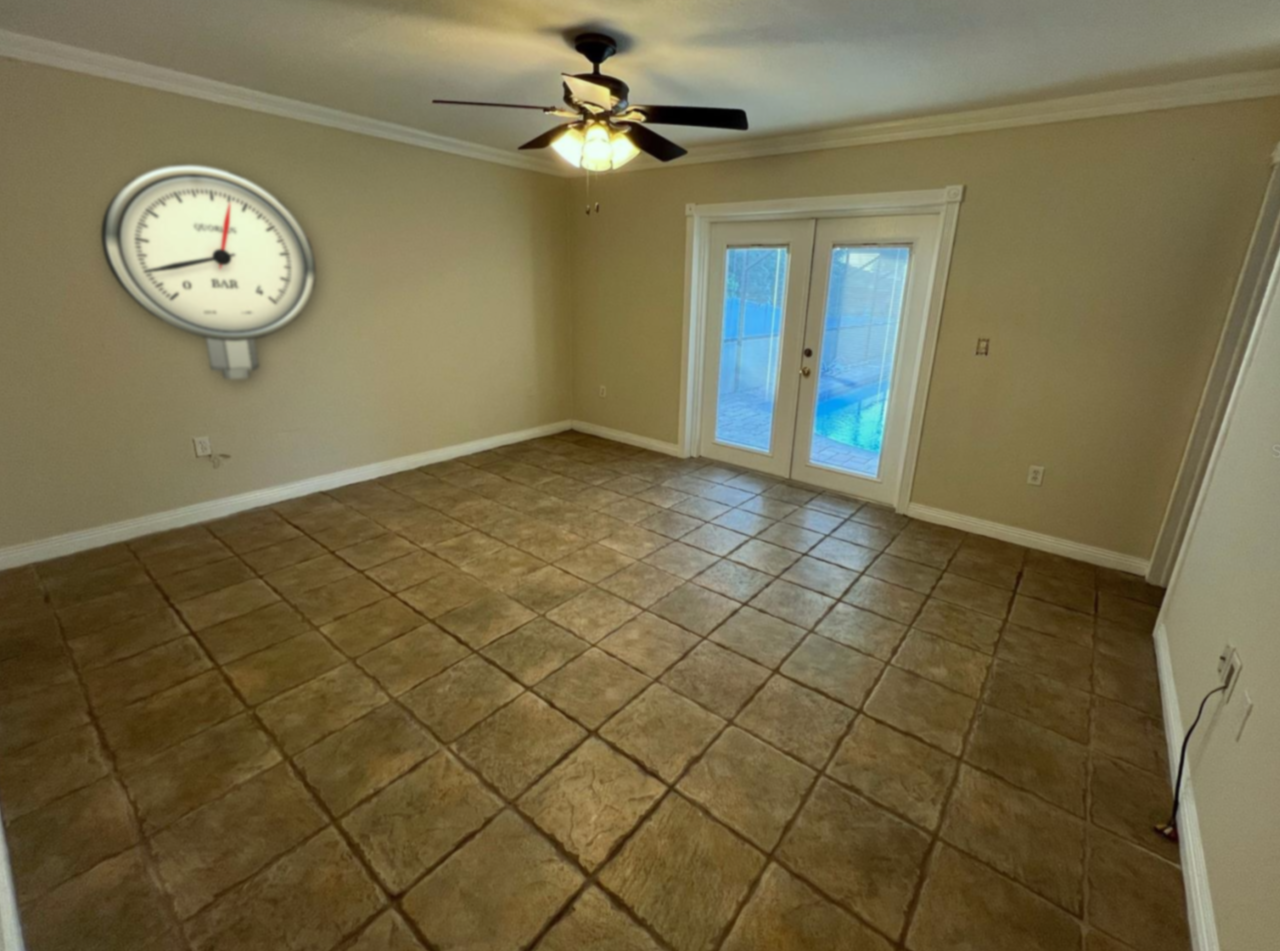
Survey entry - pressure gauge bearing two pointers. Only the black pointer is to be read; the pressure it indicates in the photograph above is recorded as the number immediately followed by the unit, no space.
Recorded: 0.4bar
